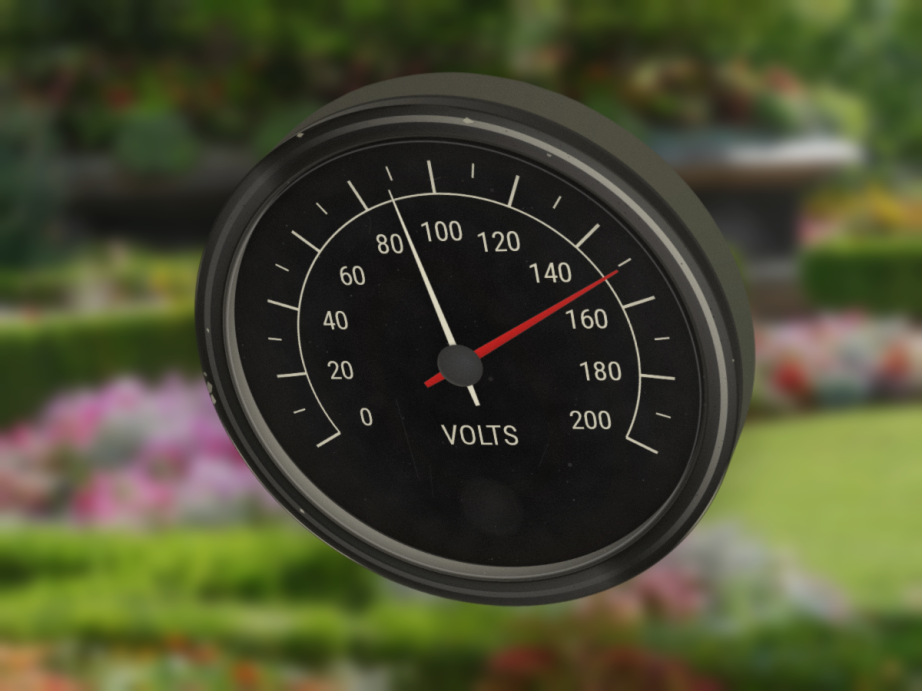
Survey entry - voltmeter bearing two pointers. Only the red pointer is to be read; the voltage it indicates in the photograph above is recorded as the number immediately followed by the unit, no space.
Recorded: 150V
